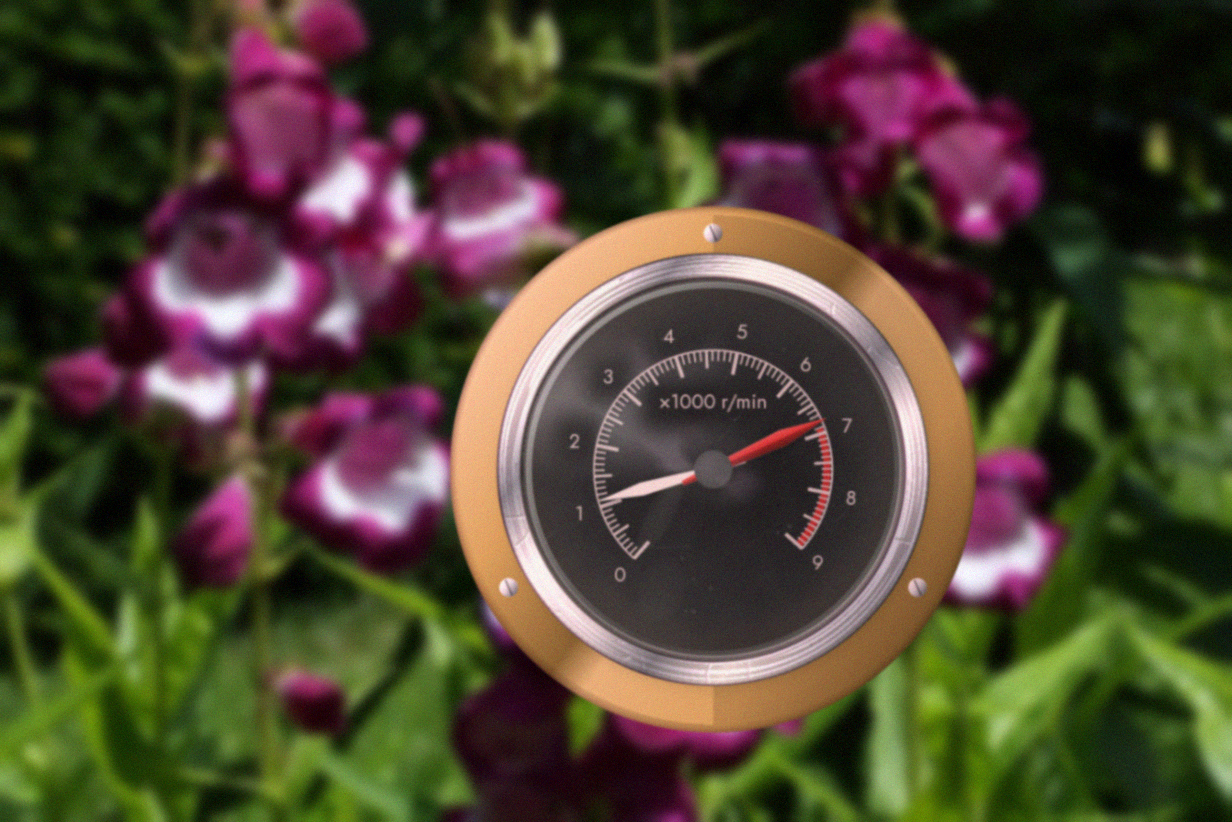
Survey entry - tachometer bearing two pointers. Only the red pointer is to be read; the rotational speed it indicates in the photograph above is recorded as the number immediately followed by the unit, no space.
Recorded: 6800rpm
